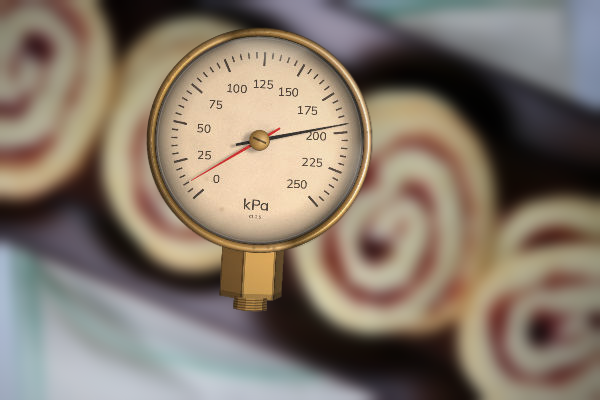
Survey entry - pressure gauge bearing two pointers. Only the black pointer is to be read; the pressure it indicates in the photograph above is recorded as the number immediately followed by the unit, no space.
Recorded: 195kPa
